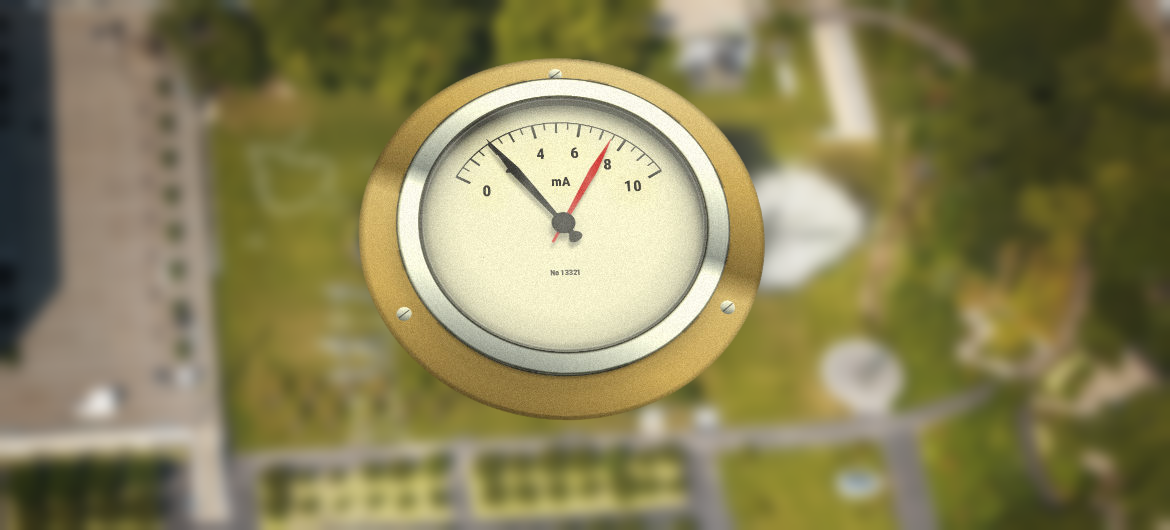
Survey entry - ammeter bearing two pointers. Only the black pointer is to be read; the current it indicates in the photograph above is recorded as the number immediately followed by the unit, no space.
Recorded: 2mA
